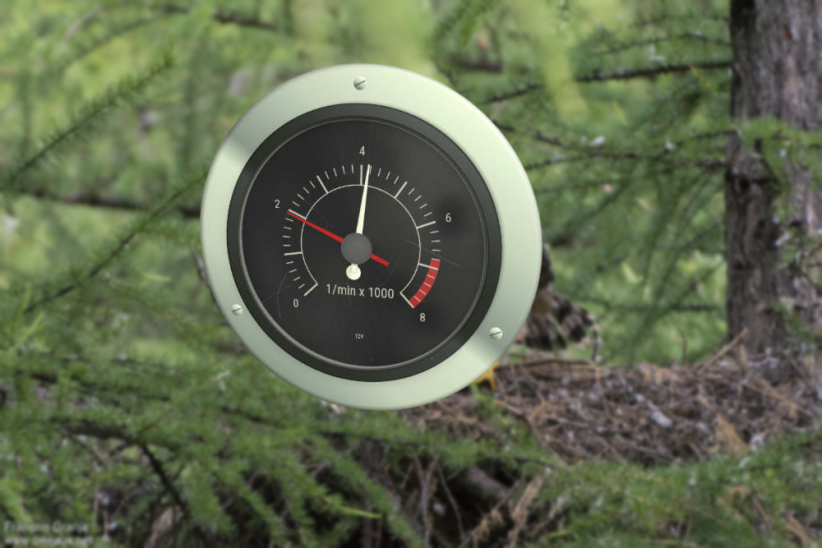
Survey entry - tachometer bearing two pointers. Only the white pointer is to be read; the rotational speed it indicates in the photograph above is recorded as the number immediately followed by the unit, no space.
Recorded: 4200rpm
